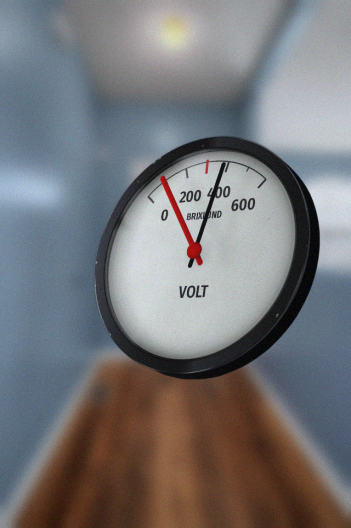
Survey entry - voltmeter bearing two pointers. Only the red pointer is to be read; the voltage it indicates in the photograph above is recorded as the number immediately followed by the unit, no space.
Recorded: 100V
